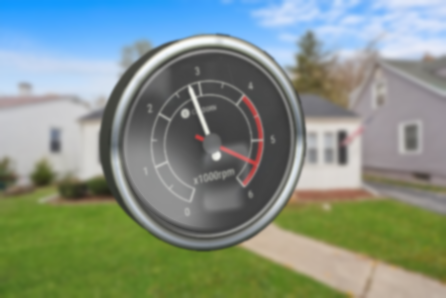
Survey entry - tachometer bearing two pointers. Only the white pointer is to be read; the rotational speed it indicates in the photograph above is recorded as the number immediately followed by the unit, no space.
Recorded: 2750rpm
